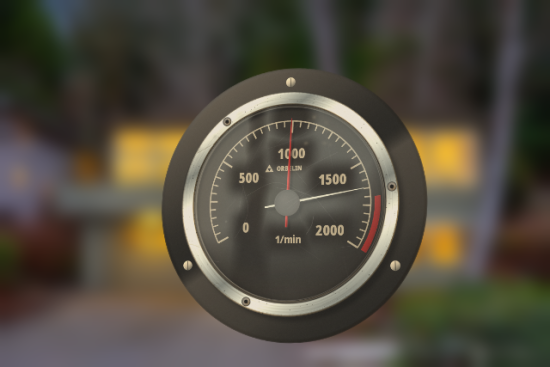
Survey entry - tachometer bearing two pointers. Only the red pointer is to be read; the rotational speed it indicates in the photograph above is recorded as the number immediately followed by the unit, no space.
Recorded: 1000rpm
